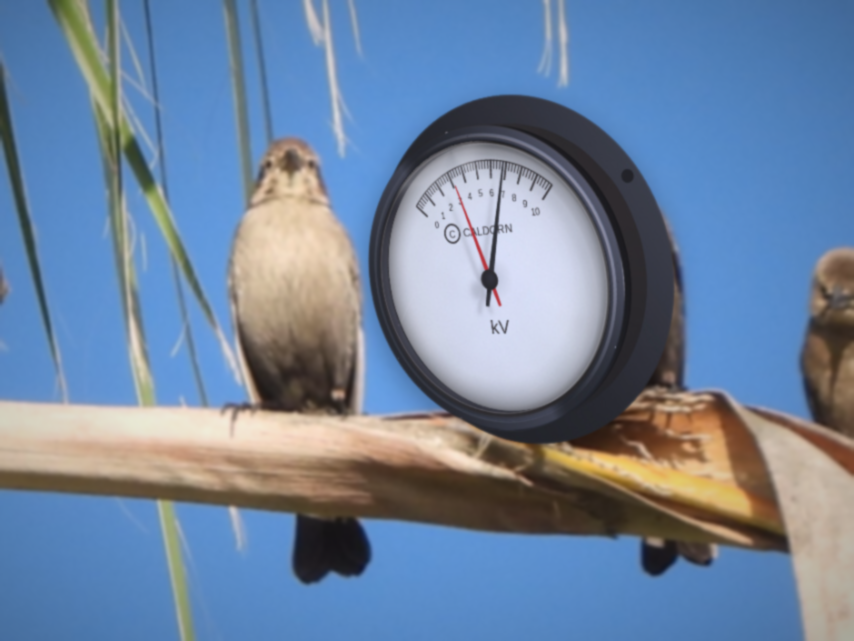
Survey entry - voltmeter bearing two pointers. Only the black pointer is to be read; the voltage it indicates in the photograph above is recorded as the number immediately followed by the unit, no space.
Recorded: 7kV
